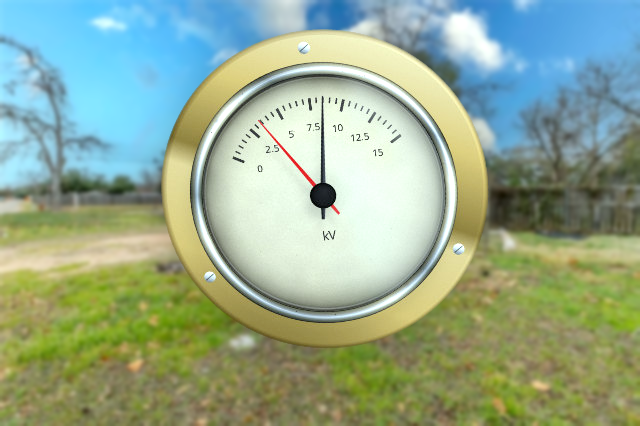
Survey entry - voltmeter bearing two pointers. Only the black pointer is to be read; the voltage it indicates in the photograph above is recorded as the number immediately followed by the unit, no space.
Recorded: 8.5kV
